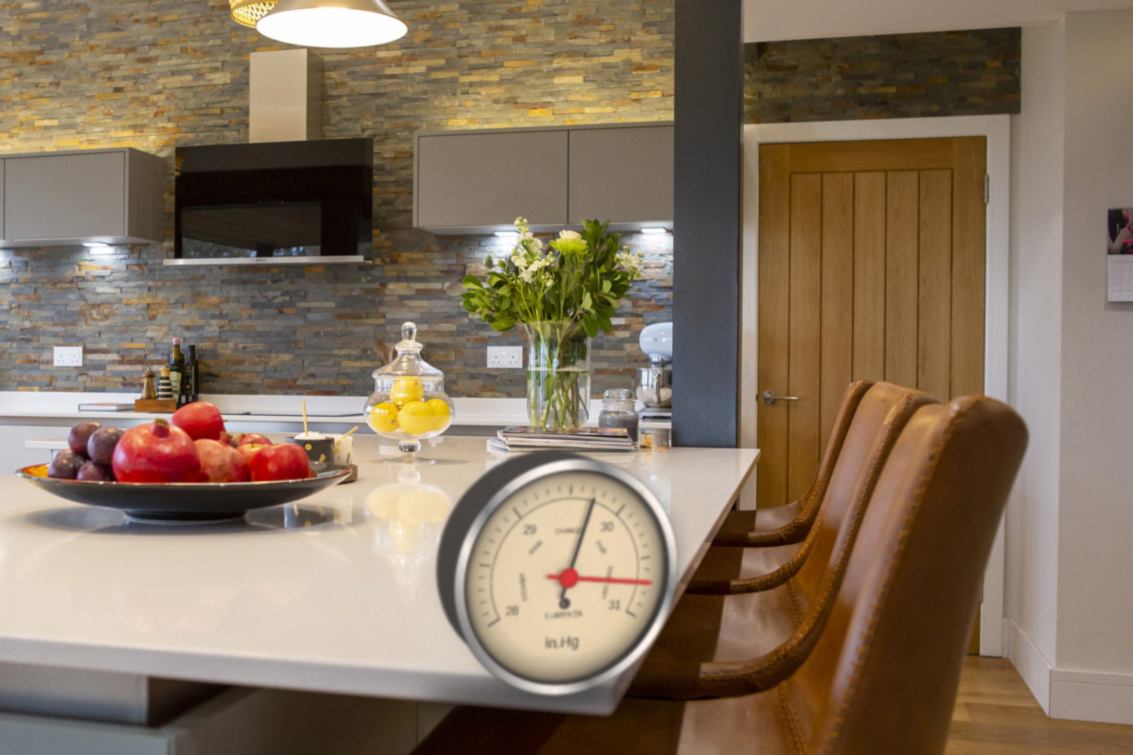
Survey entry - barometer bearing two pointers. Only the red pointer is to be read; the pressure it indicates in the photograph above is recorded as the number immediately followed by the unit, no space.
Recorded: 30.7inHg
